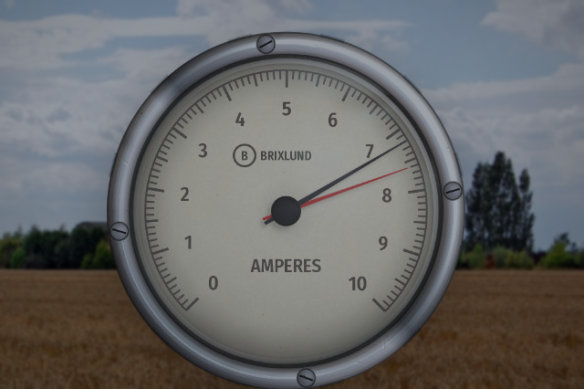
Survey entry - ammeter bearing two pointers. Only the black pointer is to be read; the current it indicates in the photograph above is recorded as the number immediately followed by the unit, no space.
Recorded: 7.2A
